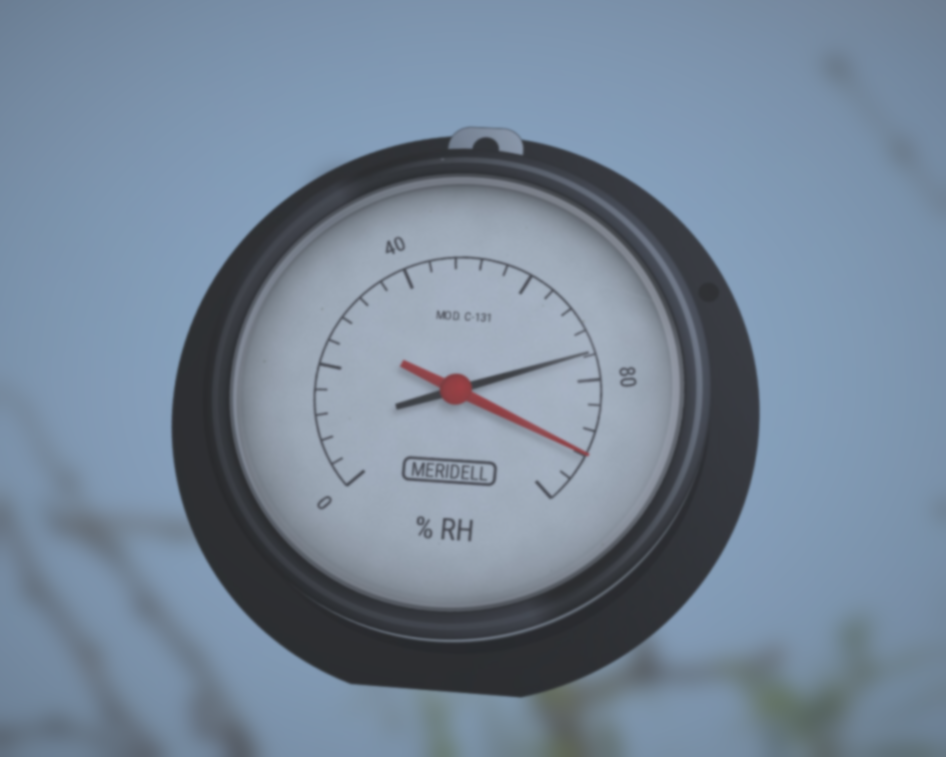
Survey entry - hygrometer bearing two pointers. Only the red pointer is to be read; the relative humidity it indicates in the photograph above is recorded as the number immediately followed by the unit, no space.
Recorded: 92%
